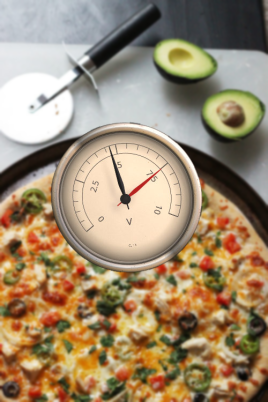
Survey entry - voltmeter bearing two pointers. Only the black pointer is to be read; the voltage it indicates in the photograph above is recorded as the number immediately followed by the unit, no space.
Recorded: 4.75V
